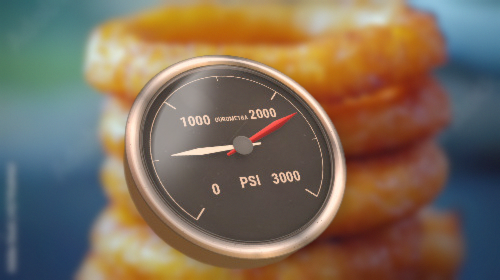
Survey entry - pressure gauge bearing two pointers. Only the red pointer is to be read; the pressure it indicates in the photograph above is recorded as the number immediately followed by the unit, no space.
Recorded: 2250psi
